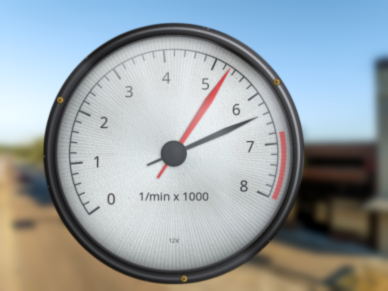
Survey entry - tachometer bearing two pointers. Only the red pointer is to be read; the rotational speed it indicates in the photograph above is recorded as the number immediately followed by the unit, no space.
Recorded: 5300rpm
